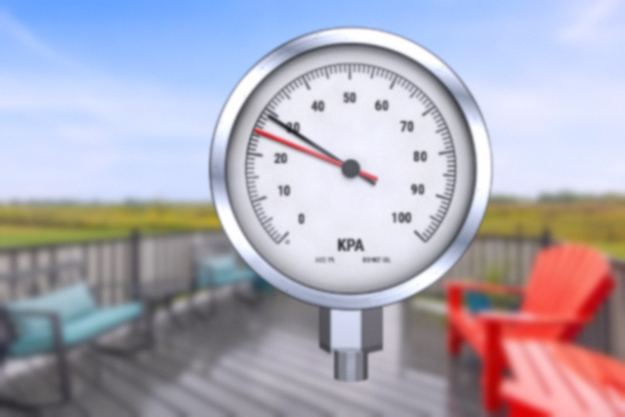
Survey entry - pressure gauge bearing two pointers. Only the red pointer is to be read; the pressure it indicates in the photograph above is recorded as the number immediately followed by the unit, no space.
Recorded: 25kPa
